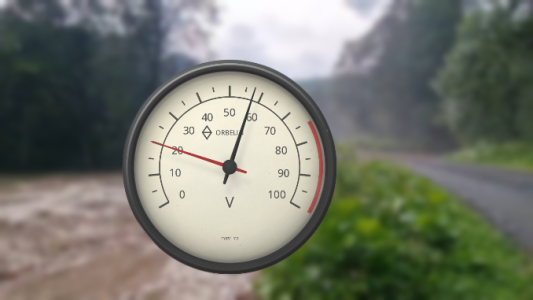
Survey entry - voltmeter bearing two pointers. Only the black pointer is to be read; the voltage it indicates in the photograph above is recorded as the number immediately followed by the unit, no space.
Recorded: 57.5V
